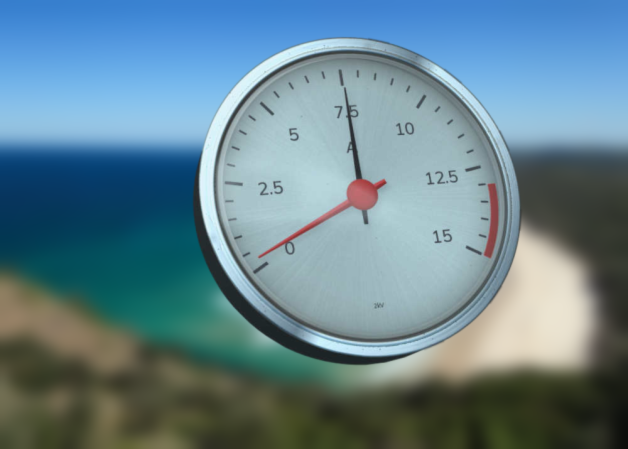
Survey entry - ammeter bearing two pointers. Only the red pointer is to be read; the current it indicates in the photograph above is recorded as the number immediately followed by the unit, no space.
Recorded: 0.25A
